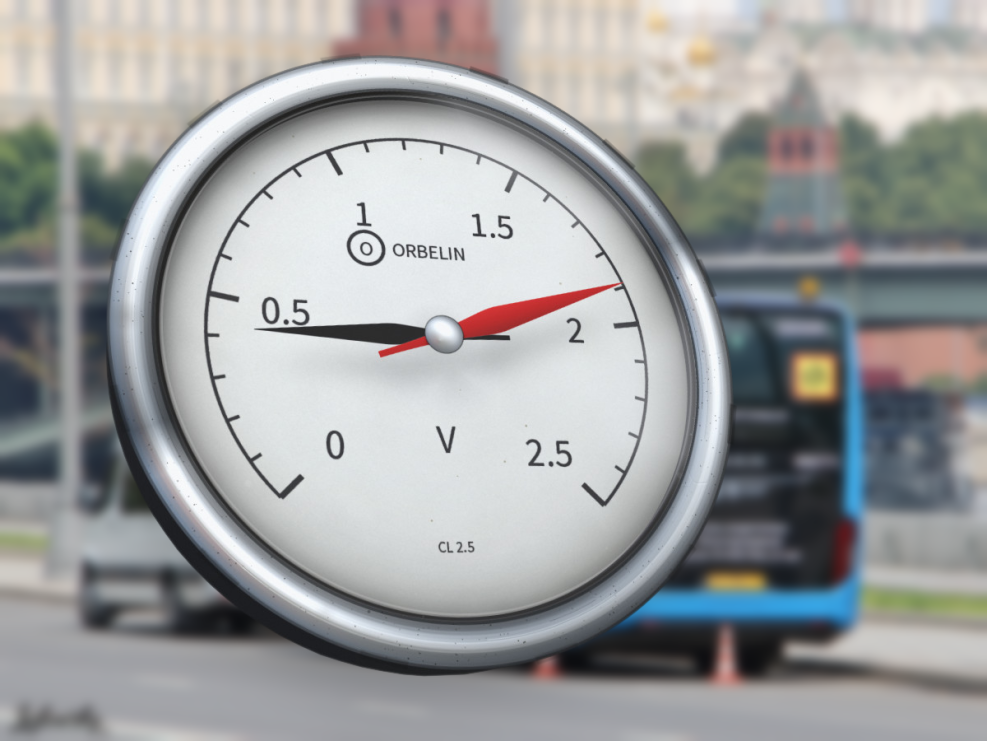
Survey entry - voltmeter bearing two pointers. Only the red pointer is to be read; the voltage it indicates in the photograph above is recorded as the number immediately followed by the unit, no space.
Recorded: 1.9V
